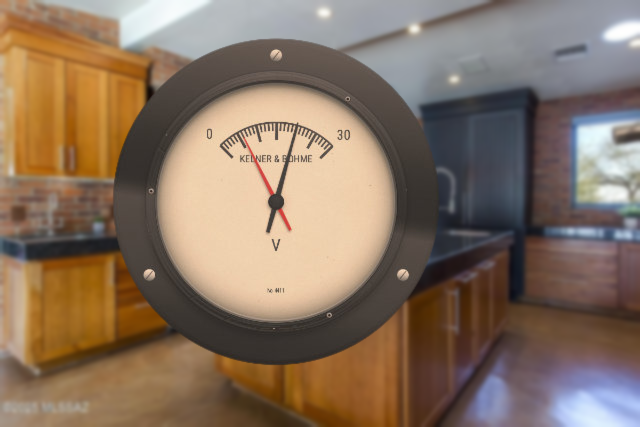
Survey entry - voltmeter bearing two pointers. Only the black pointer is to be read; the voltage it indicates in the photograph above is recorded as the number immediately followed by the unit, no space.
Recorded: 20V
